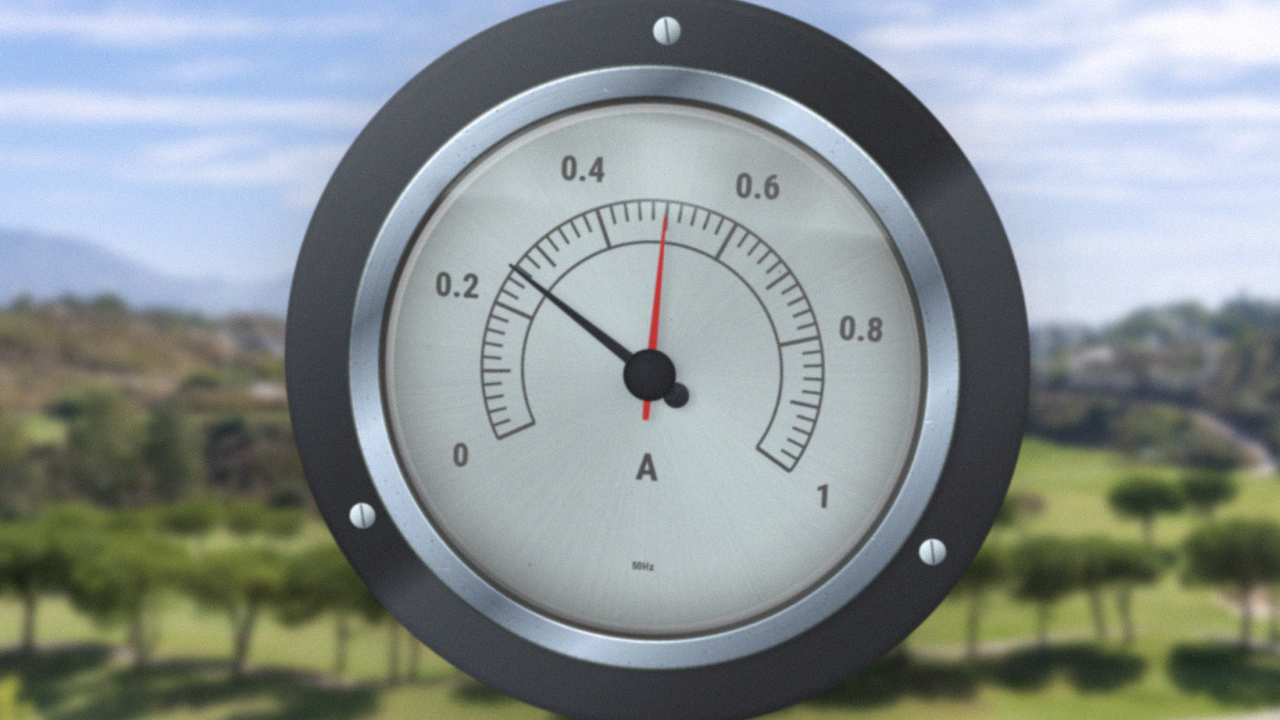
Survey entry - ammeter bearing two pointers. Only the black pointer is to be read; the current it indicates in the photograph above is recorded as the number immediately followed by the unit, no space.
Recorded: 0.26A
